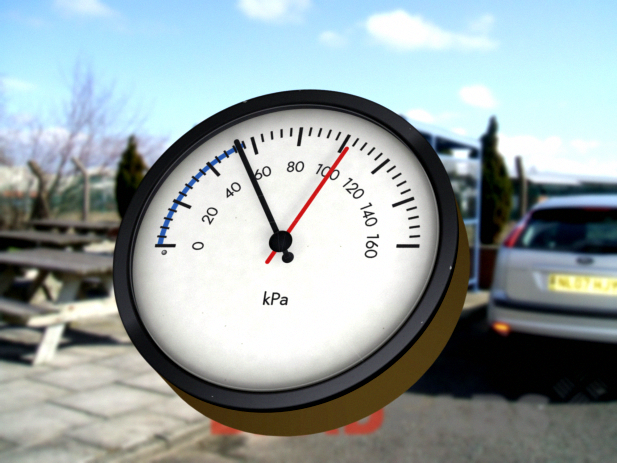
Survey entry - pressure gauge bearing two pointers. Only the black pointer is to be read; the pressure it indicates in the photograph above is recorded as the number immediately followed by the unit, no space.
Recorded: 54kPa
